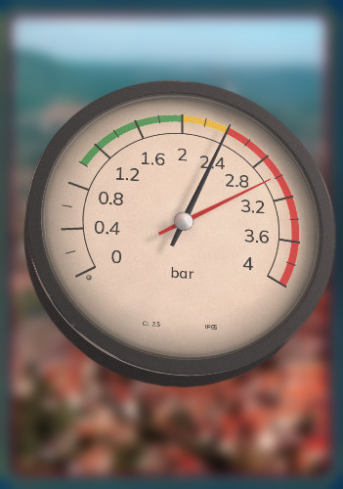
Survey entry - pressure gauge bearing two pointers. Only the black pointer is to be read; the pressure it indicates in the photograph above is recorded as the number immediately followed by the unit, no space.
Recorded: 2.4bar
